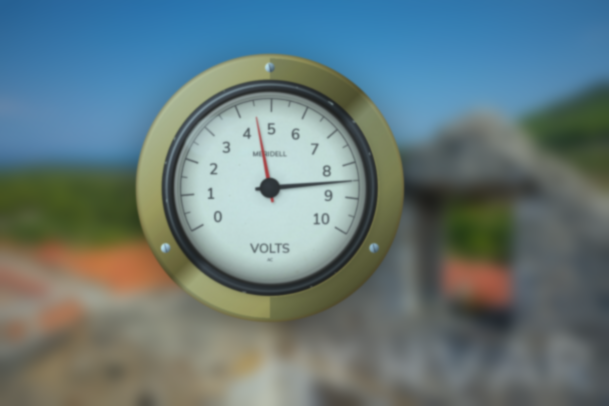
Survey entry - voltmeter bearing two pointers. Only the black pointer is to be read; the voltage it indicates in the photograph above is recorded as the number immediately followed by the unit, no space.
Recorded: 8.5V
